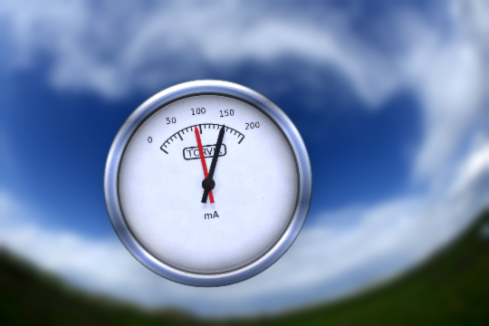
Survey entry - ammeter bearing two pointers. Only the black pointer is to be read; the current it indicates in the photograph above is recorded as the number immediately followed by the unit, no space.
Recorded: 150mA
